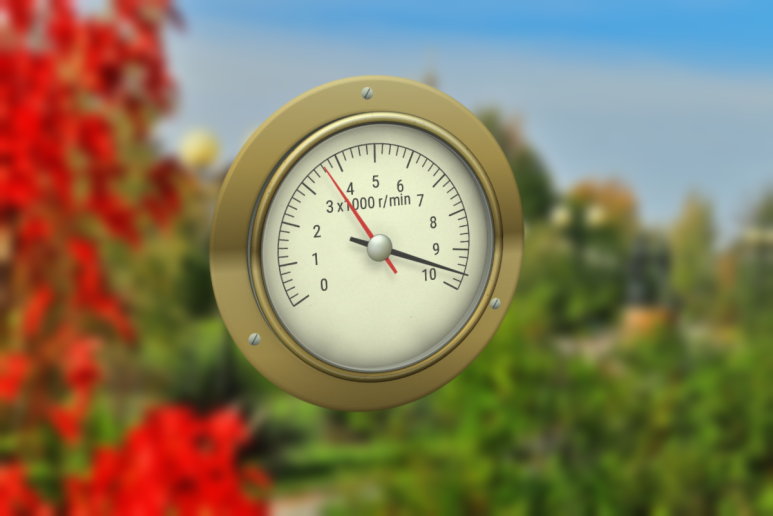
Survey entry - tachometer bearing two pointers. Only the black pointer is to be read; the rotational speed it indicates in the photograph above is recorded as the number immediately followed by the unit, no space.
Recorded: 9600rpm
